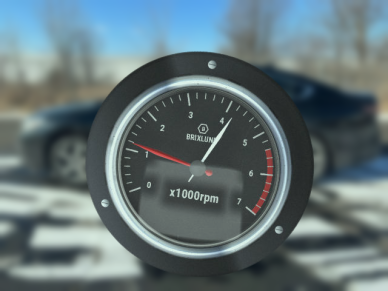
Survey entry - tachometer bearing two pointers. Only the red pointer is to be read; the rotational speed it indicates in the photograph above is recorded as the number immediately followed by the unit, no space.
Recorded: 1200rpm
